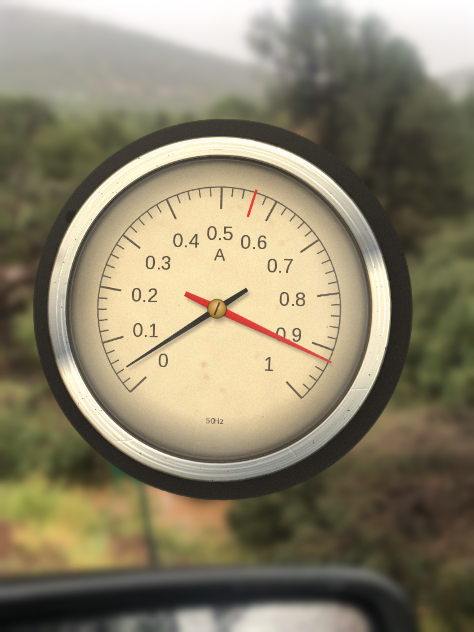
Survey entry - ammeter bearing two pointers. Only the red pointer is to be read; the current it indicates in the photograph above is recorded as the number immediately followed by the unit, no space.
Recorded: 0.92A
